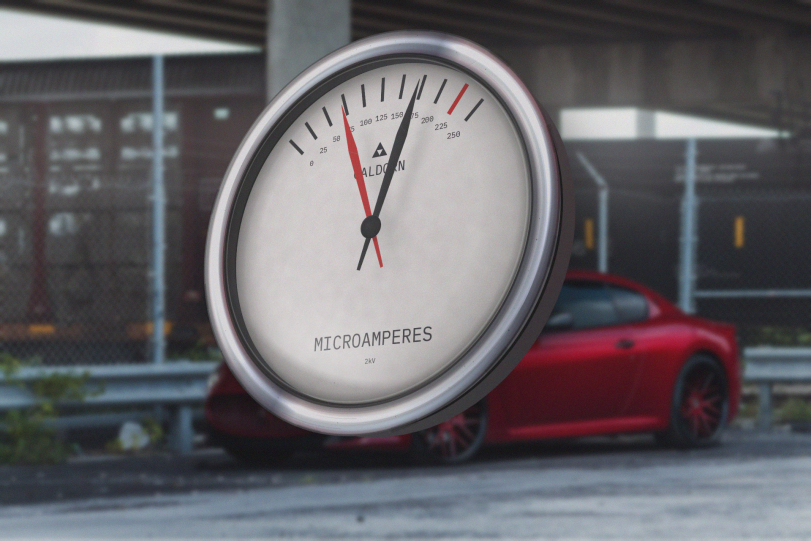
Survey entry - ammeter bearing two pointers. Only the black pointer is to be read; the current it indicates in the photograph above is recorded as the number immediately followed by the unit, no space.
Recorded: 175µA
